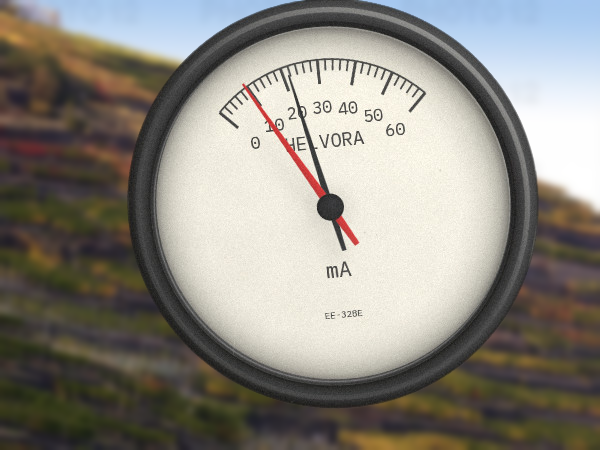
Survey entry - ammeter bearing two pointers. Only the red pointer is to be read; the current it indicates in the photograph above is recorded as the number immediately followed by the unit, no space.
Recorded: 10mA
